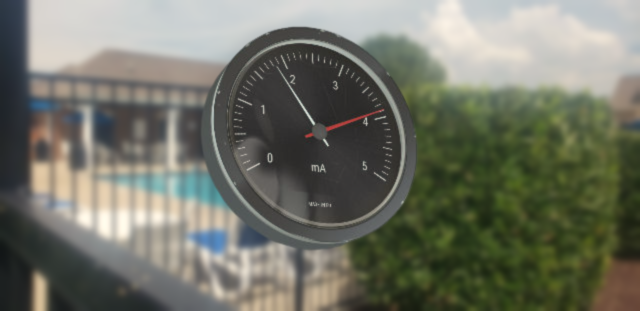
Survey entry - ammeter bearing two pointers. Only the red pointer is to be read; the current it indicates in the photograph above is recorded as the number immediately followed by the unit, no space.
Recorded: 3.9mA
